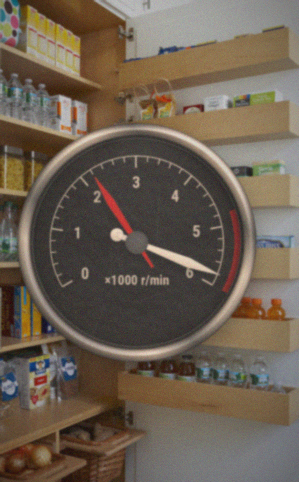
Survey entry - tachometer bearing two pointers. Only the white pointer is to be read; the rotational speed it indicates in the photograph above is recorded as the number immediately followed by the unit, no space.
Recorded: 5800rpm
